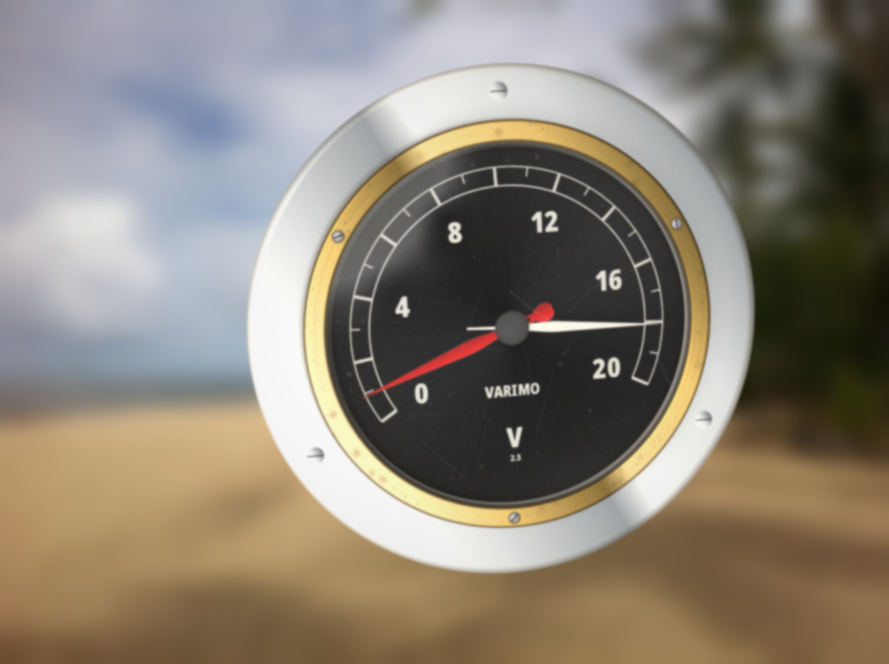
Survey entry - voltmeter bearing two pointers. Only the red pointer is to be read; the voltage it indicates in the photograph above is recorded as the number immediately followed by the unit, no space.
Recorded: 1V
